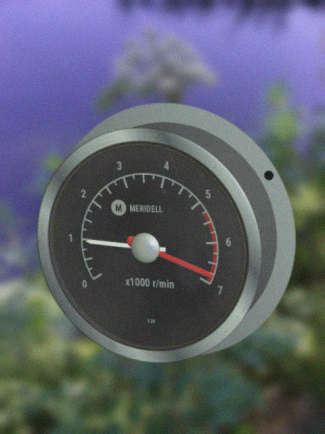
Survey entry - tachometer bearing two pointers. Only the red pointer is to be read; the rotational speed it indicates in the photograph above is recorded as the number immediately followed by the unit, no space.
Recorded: 6750rpm
